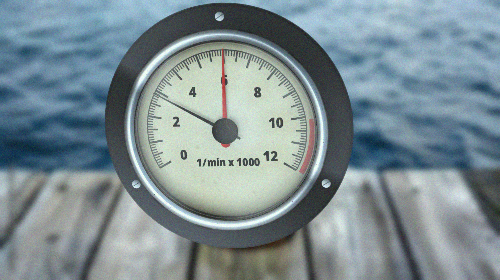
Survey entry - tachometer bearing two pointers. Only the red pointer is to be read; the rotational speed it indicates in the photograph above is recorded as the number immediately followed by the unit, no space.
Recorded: 6000rpm
